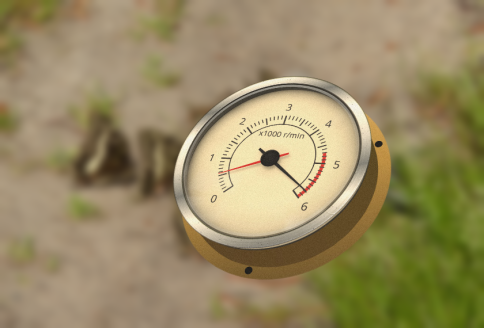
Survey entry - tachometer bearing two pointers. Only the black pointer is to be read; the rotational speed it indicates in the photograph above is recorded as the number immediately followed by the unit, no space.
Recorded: 5800rpm
